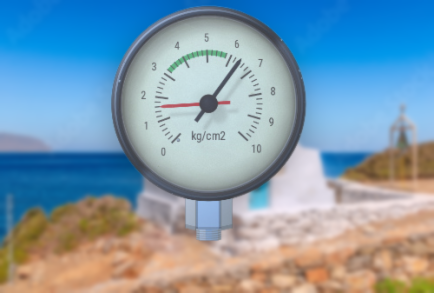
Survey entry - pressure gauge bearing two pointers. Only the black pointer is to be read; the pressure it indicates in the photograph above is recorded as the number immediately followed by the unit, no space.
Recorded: 6.4kg/cm²
